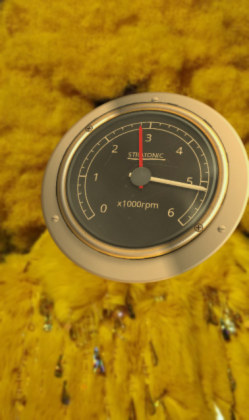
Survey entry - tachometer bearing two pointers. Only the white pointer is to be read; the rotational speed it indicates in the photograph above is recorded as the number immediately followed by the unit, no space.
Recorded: 5200rpm
